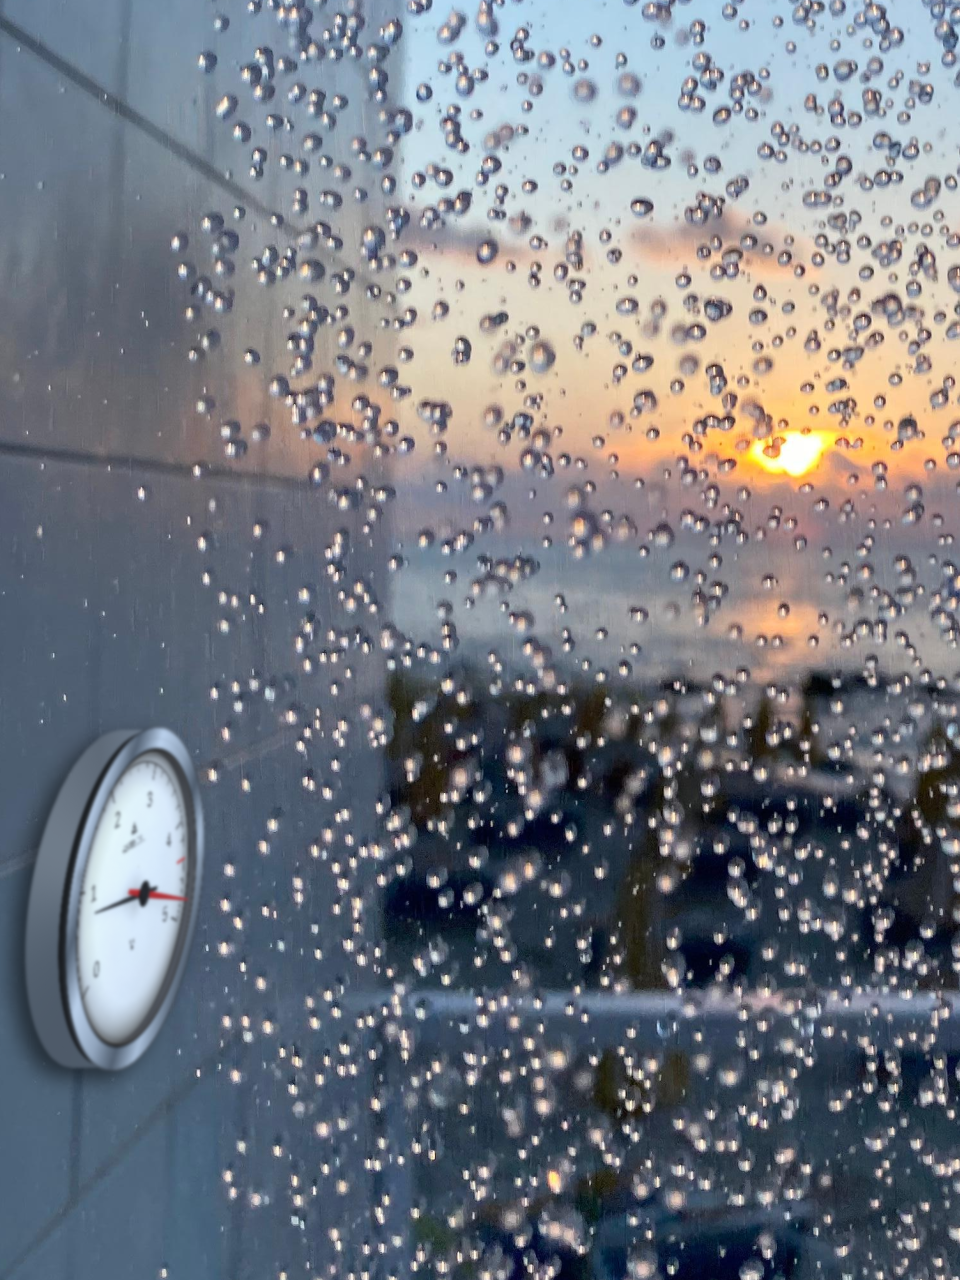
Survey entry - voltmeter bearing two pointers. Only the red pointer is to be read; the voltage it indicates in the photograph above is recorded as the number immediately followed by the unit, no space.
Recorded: 4.8V
